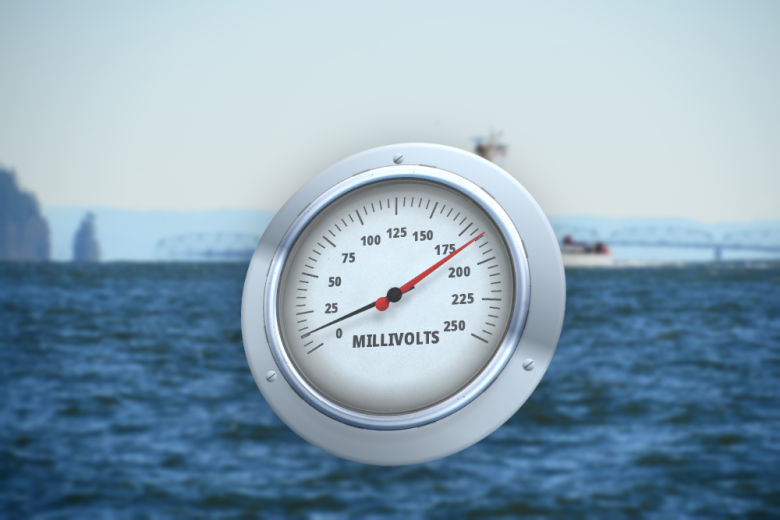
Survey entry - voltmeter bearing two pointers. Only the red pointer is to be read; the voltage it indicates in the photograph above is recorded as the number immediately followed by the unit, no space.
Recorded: 185mV
